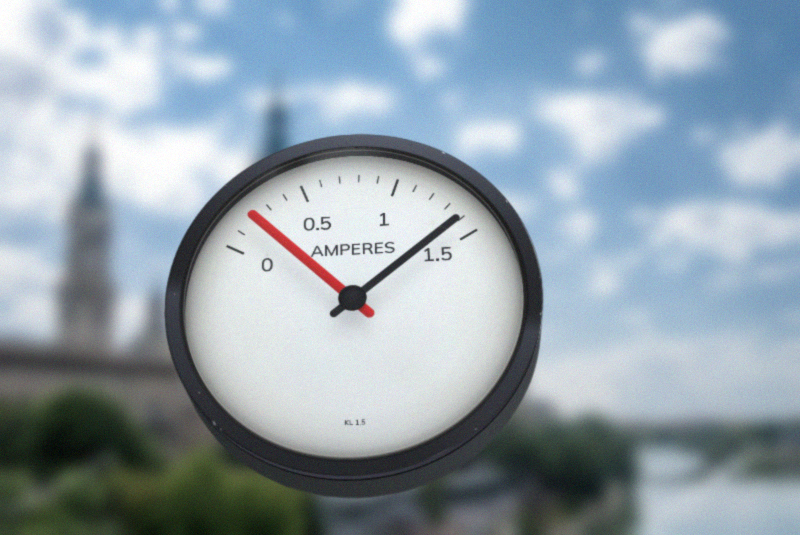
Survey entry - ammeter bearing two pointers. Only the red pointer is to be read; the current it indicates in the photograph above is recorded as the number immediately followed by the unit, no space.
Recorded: 0.2A
